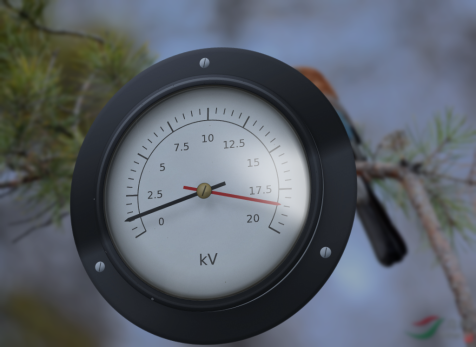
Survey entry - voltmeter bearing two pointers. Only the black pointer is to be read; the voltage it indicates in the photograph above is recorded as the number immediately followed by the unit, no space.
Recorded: 1kV
